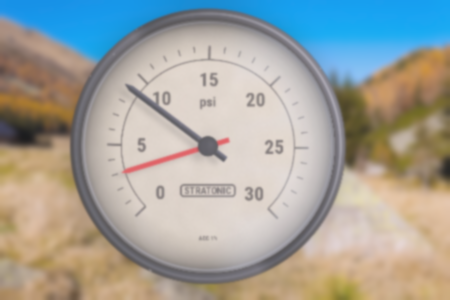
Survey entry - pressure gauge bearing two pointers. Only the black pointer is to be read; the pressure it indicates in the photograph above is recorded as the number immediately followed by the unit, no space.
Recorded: 9psi
